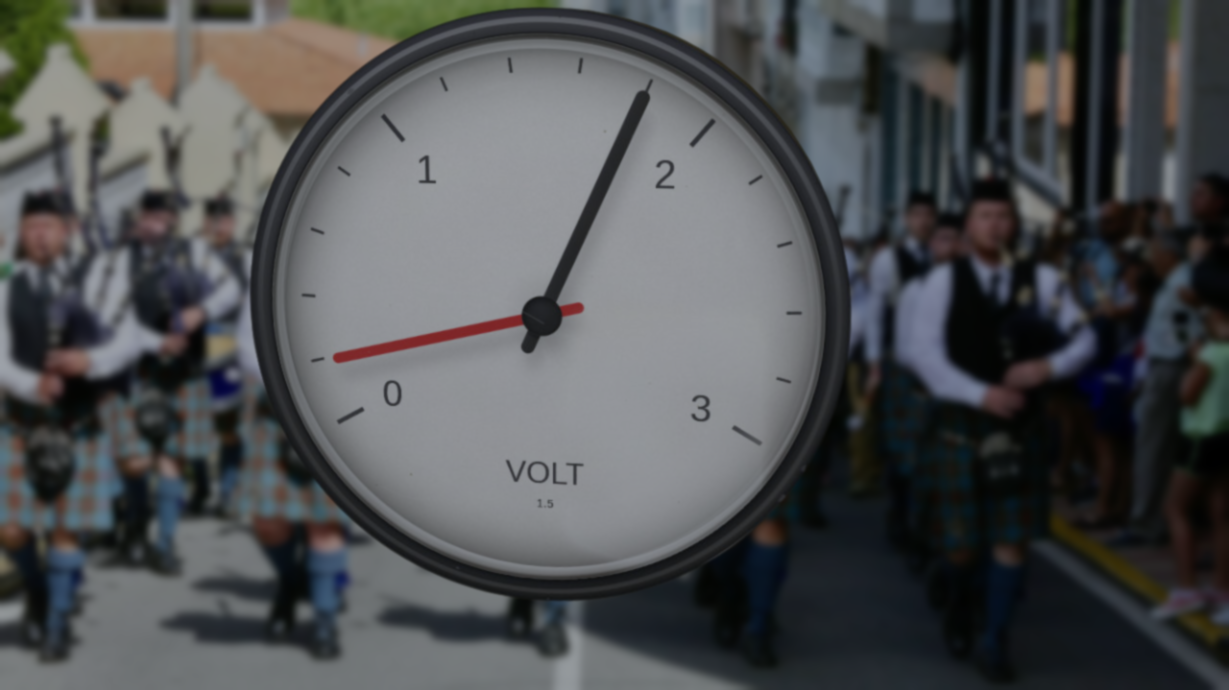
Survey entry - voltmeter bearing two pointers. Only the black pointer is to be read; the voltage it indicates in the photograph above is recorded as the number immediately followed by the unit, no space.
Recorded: 1.8V
